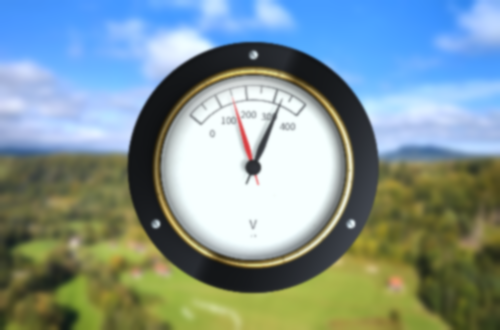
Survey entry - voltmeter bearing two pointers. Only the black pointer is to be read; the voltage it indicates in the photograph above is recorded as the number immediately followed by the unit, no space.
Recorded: 325V
